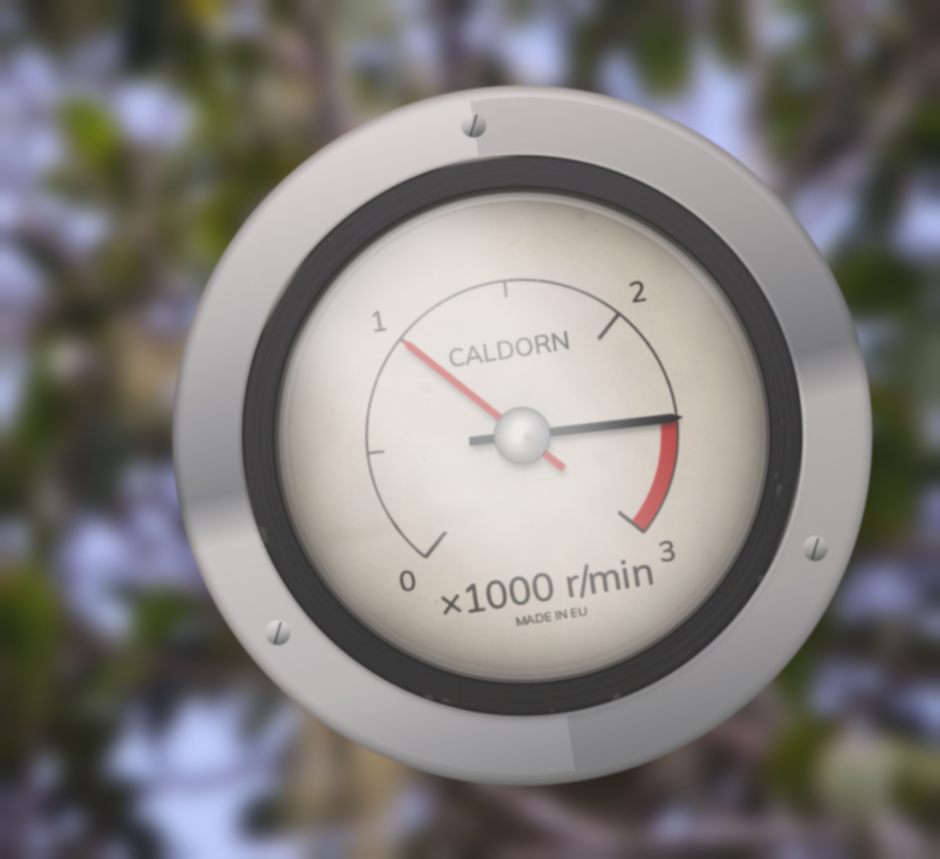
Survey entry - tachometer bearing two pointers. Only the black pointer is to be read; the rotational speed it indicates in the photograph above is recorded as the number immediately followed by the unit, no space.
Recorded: 2500rpm
